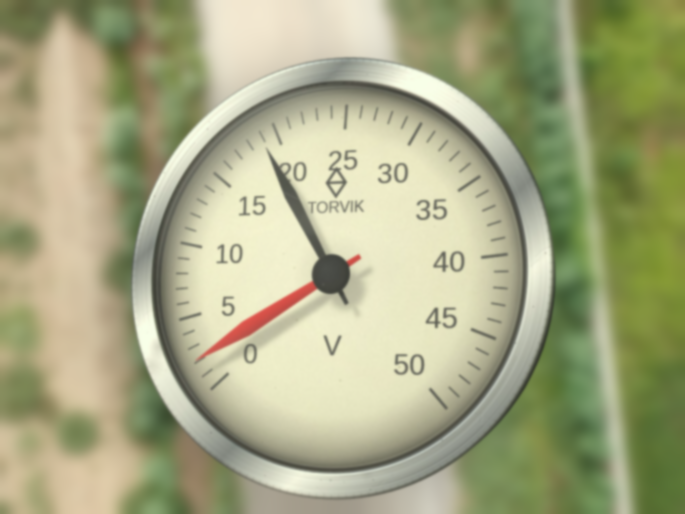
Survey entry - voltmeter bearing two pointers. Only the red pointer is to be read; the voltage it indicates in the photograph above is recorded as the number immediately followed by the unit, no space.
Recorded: 2V
